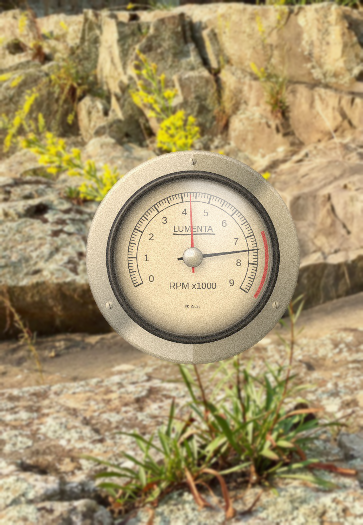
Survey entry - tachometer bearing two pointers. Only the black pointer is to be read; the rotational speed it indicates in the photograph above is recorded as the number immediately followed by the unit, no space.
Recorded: 7500rpm
